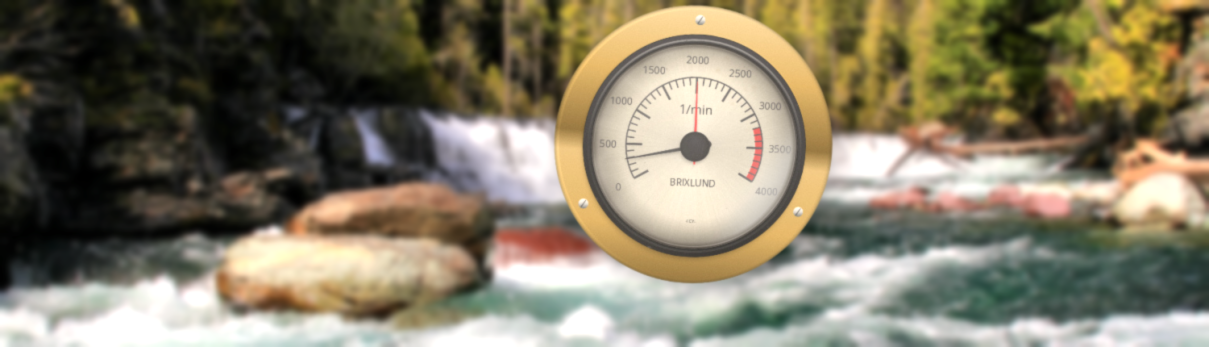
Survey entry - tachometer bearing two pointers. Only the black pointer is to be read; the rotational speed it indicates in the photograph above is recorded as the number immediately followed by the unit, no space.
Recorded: 300rpm
